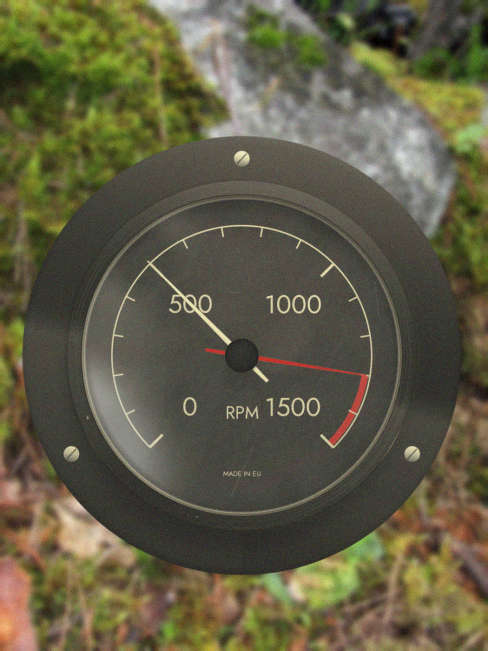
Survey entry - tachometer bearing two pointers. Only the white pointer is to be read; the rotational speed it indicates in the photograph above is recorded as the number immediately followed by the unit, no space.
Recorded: 500rpm
